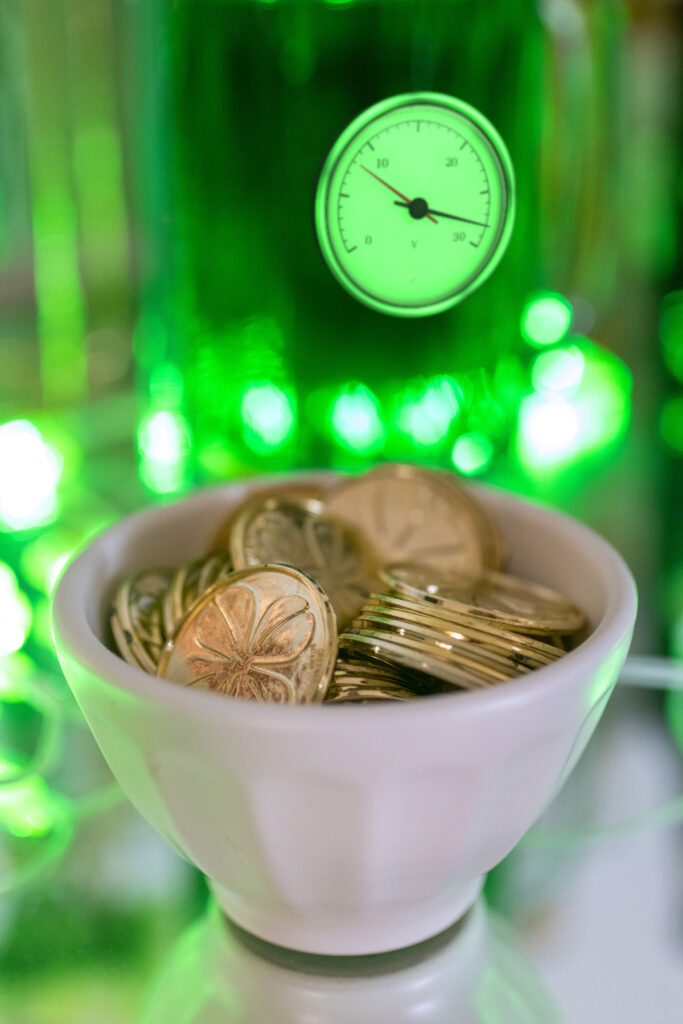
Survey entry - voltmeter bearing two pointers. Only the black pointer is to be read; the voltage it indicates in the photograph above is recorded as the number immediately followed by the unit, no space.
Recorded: 28V
